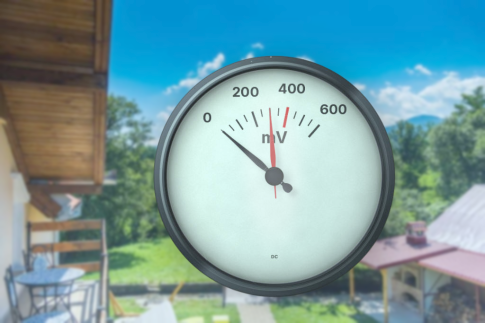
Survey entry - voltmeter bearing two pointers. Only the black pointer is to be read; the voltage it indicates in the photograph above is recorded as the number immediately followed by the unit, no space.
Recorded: 0mV
